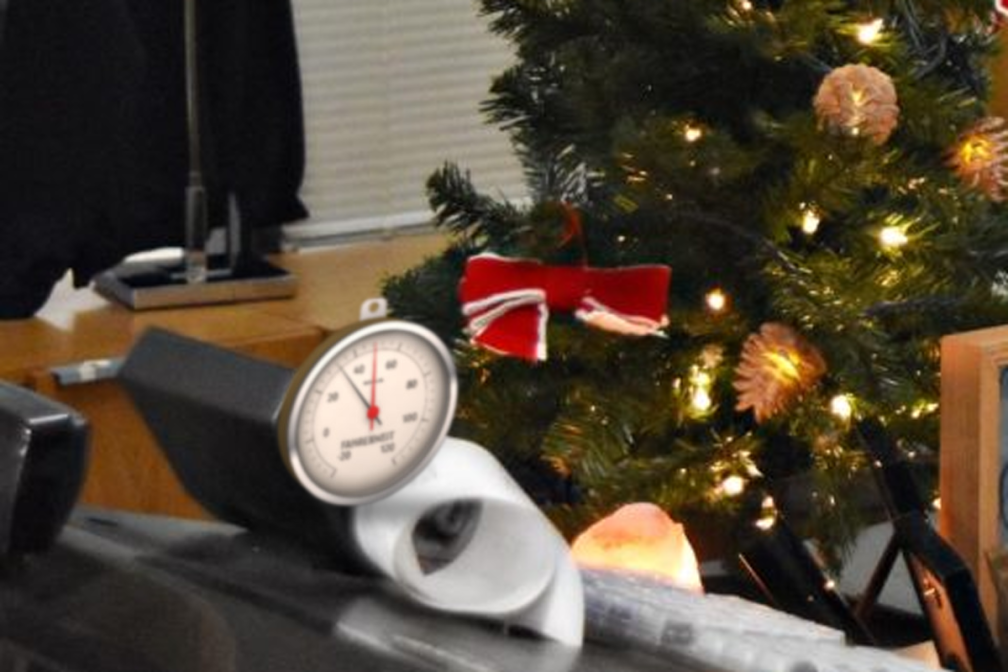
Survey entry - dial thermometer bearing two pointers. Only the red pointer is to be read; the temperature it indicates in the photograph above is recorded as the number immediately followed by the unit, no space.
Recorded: 48°F
